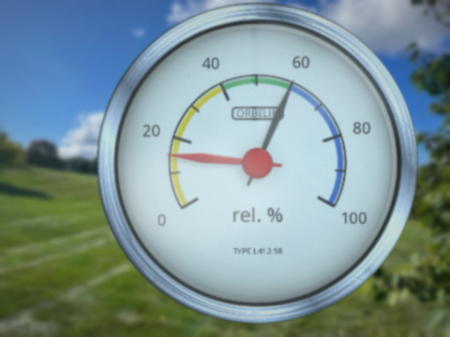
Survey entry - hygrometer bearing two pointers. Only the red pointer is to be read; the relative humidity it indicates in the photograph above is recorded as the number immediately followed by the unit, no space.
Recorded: 15%
